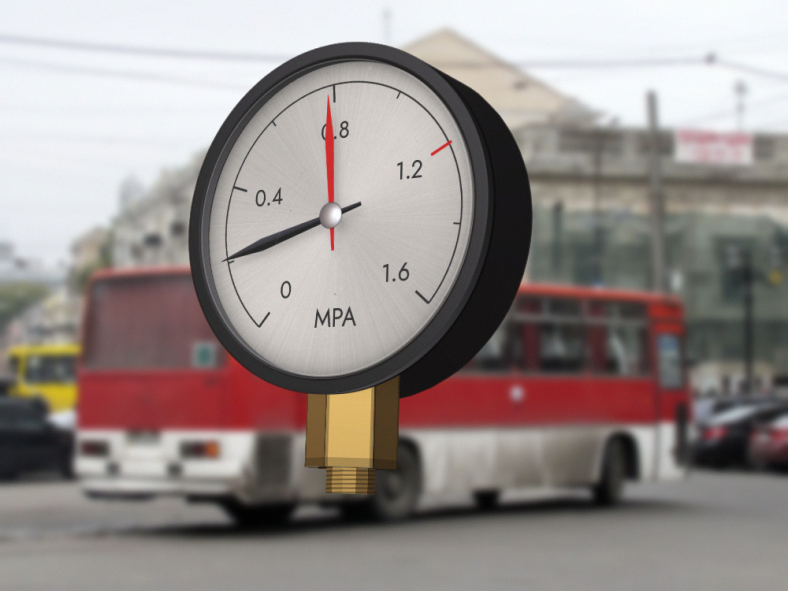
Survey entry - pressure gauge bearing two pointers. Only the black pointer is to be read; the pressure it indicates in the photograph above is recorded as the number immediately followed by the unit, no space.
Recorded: 0.2MPa
